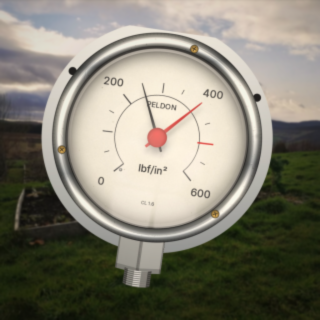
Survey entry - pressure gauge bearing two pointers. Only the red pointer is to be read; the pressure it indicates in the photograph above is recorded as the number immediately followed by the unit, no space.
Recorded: 400psi
